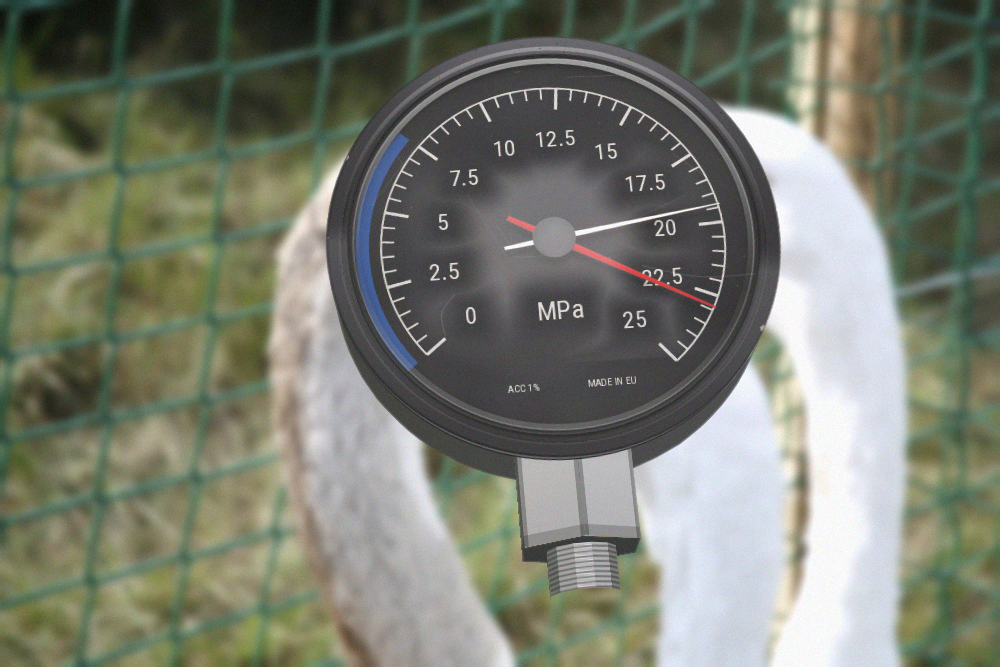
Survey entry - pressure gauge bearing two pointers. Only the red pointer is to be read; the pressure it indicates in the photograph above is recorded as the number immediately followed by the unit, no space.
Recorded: 23MPa
